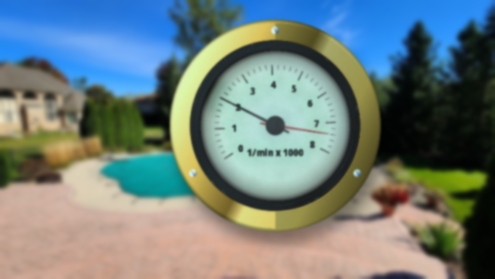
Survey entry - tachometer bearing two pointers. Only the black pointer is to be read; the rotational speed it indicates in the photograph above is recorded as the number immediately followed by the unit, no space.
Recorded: 2000rpm
